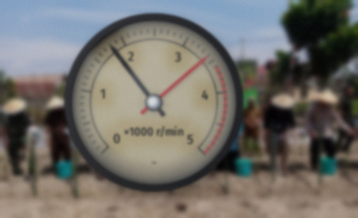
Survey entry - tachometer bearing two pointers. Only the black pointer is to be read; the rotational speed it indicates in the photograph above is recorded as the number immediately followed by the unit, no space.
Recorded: 1800rpm
